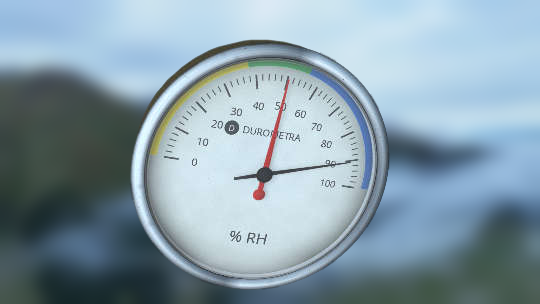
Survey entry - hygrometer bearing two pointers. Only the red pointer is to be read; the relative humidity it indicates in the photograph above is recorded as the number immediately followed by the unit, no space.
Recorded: 50%
